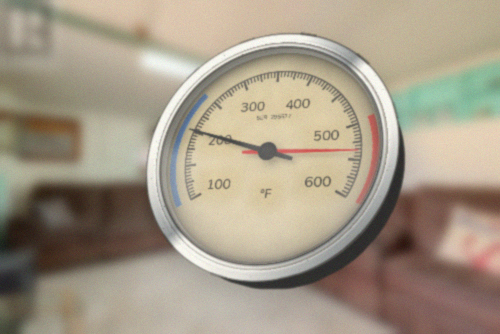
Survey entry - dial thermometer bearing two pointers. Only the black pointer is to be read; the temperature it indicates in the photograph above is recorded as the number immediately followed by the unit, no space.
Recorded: 200°F
